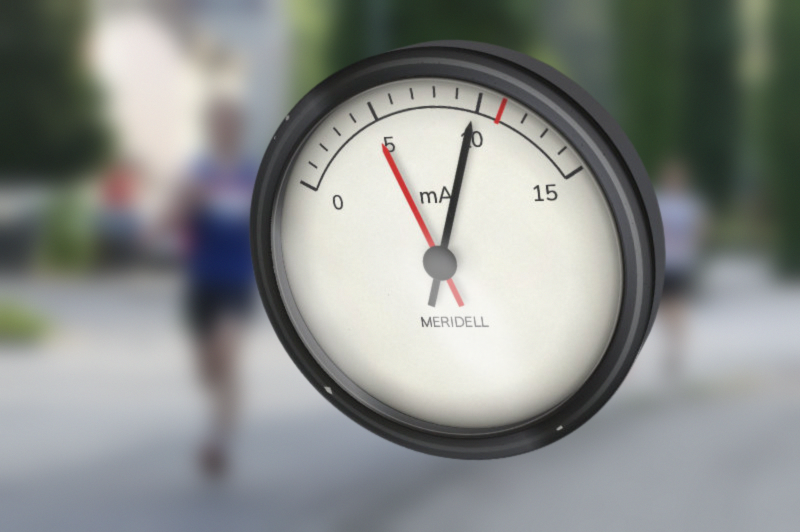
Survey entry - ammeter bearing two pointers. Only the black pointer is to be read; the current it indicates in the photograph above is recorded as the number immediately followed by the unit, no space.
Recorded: 10mA
